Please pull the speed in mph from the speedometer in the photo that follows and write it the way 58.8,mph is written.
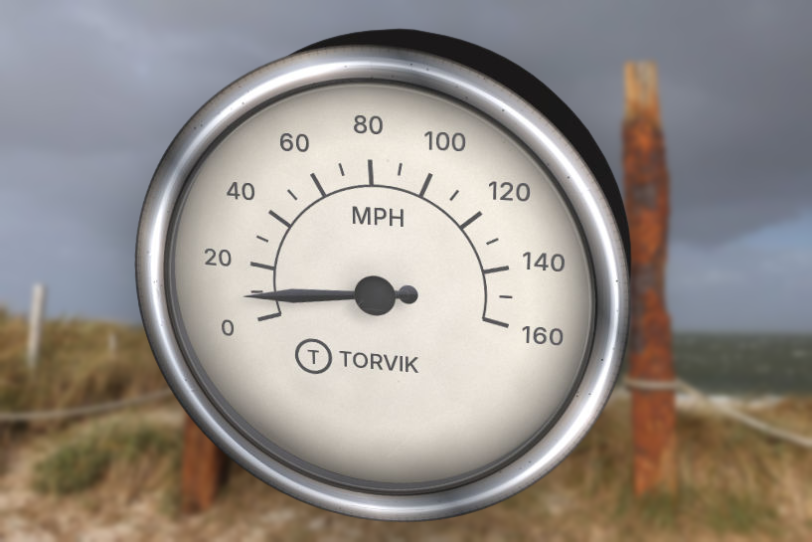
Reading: 10,mph
